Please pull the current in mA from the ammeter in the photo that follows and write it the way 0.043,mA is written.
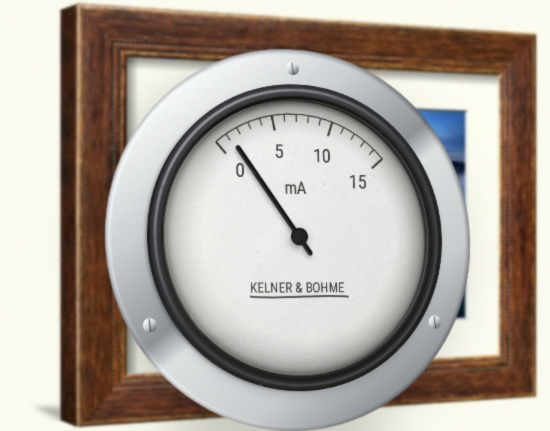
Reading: 1,mA
